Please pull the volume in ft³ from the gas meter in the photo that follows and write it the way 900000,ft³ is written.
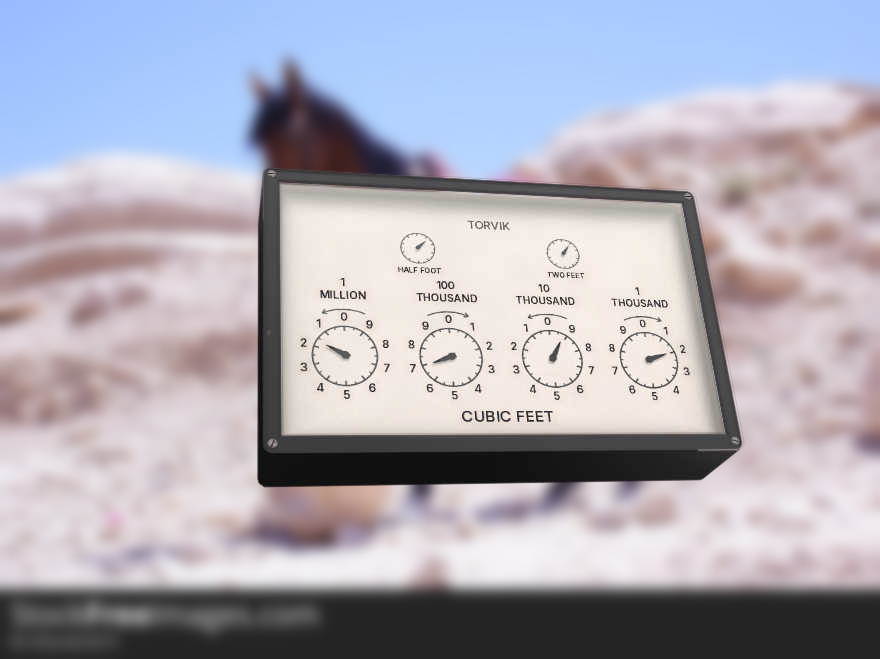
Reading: 169200,ft³
